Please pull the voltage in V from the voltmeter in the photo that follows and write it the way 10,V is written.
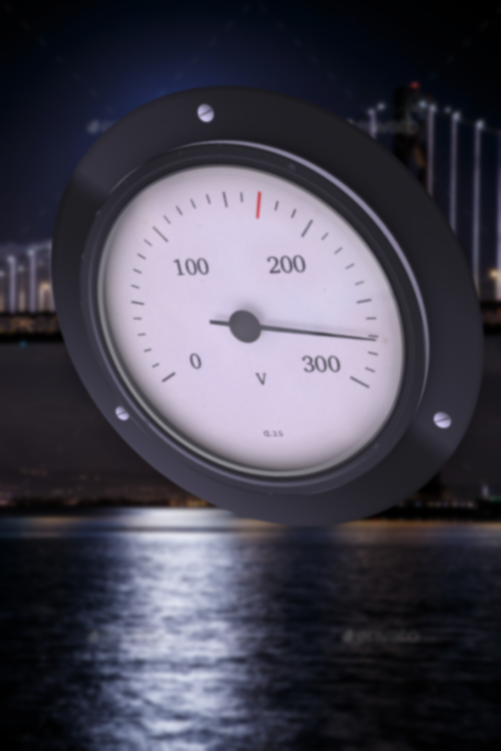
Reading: 270,V
